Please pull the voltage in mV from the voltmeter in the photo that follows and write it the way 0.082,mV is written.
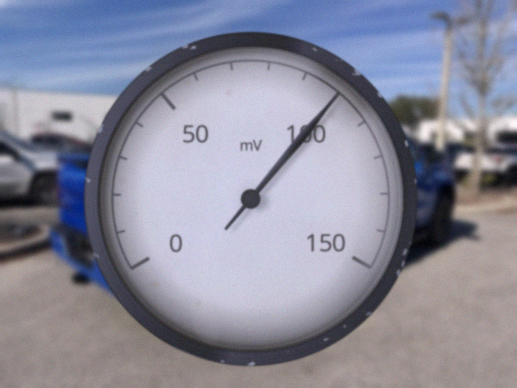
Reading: 100,mV
